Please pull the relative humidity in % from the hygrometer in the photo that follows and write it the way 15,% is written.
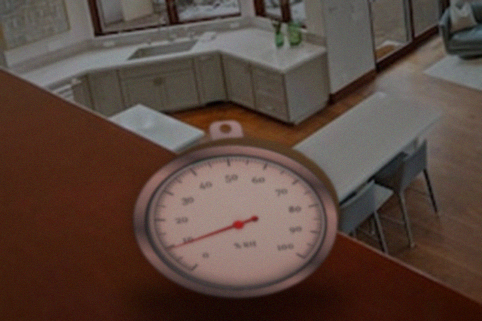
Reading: 10,%
